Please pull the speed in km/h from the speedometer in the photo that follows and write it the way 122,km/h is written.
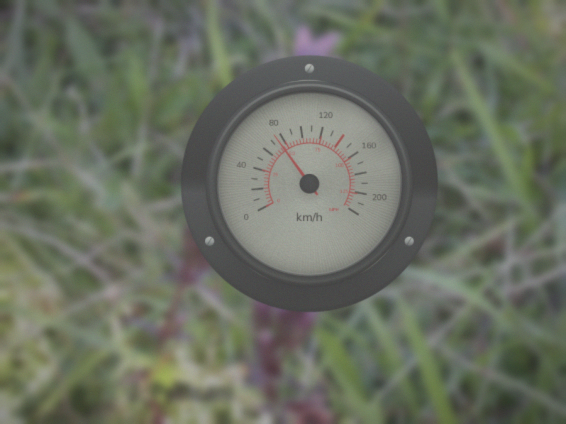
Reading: 75,km/h
